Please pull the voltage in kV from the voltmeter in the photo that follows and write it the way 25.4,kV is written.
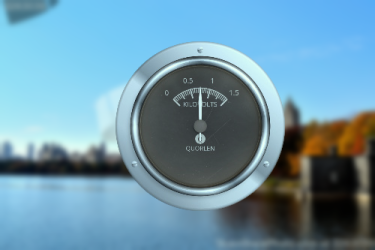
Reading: 0.75,kV
